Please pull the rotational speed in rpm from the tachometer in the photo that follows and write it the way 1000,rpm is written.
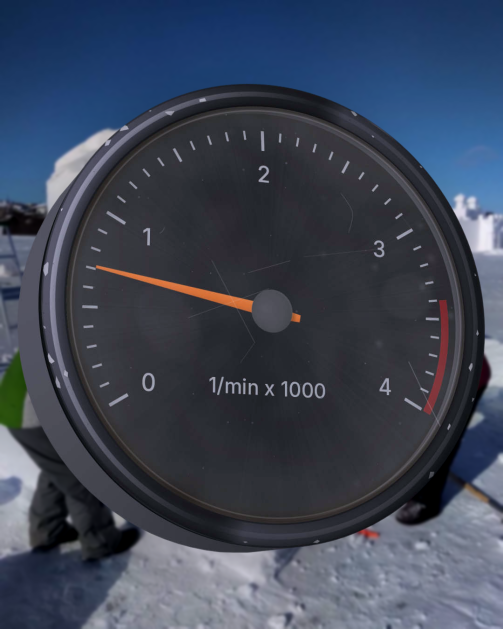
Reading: 700,rpm
